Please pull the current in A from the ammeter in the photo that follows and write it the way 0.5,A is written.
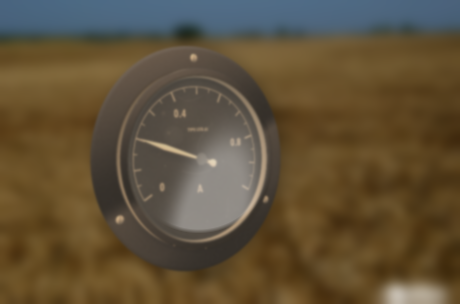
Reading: 0.2,A
